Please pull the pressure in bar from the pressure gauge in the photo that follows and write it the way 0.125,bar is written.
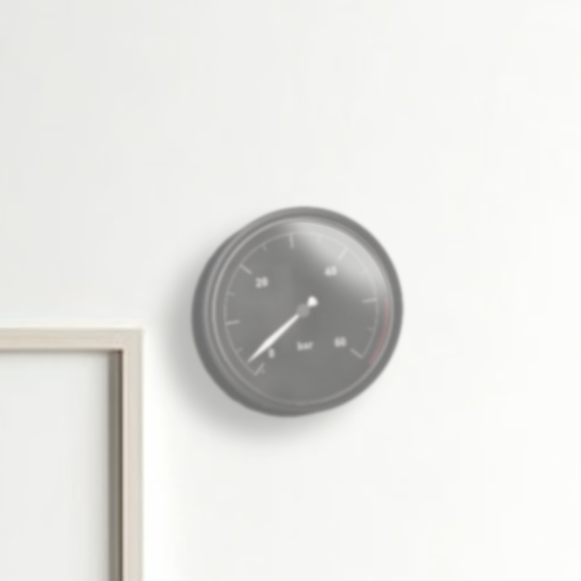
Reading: 2.5,bar
